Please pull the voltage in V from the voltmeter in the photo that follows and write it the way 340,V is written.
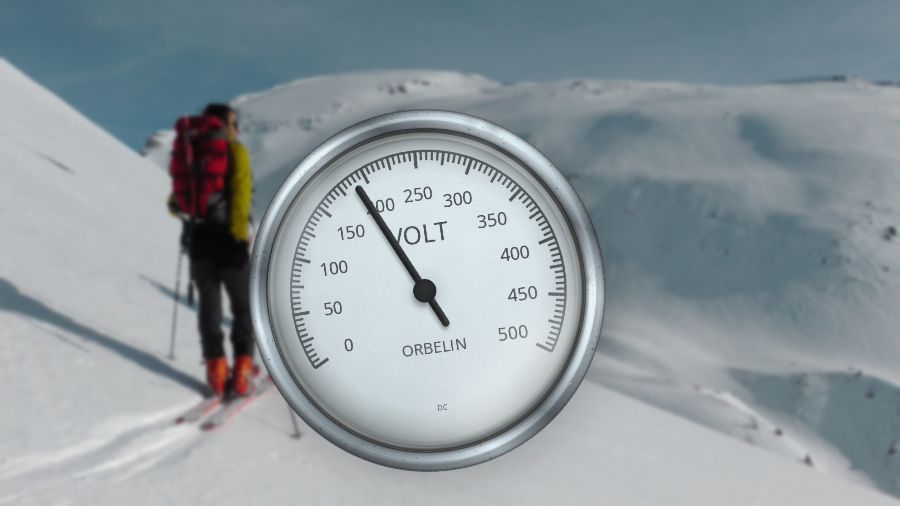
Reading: 190,V
